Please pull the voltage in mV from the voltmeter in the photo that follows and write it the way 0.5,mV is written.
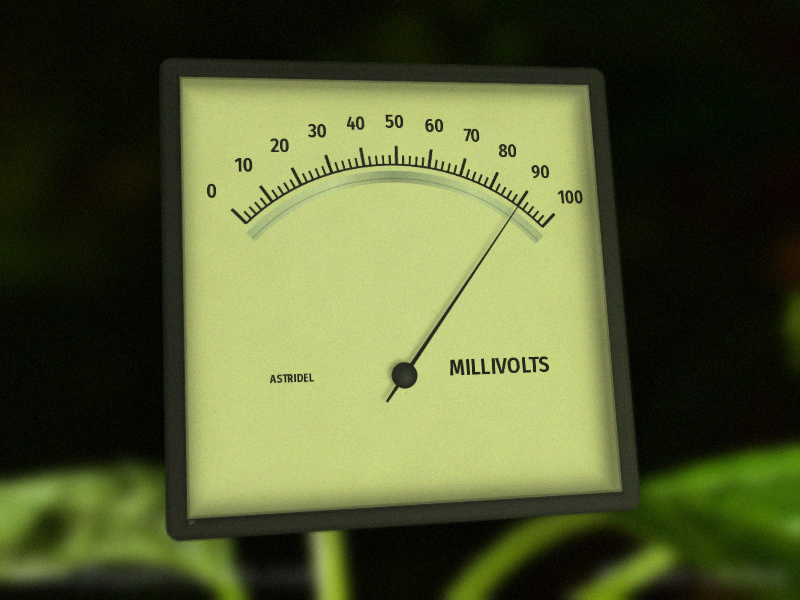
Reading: 90,mV
